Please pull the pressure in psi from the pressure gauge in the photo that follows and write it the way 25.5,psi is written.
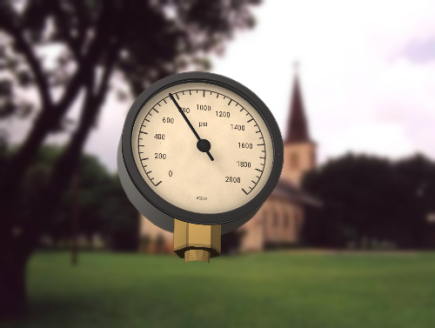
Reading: 750,psi
